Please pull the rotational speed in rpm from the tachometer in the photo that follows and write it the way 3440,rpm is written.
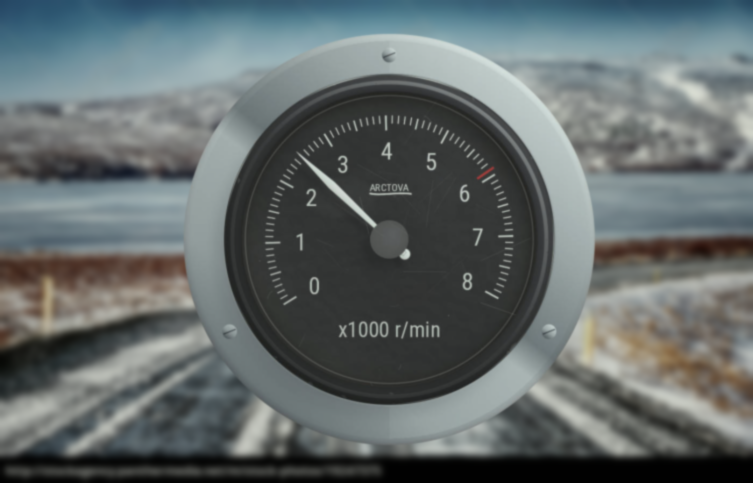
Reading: 2500,rpm
